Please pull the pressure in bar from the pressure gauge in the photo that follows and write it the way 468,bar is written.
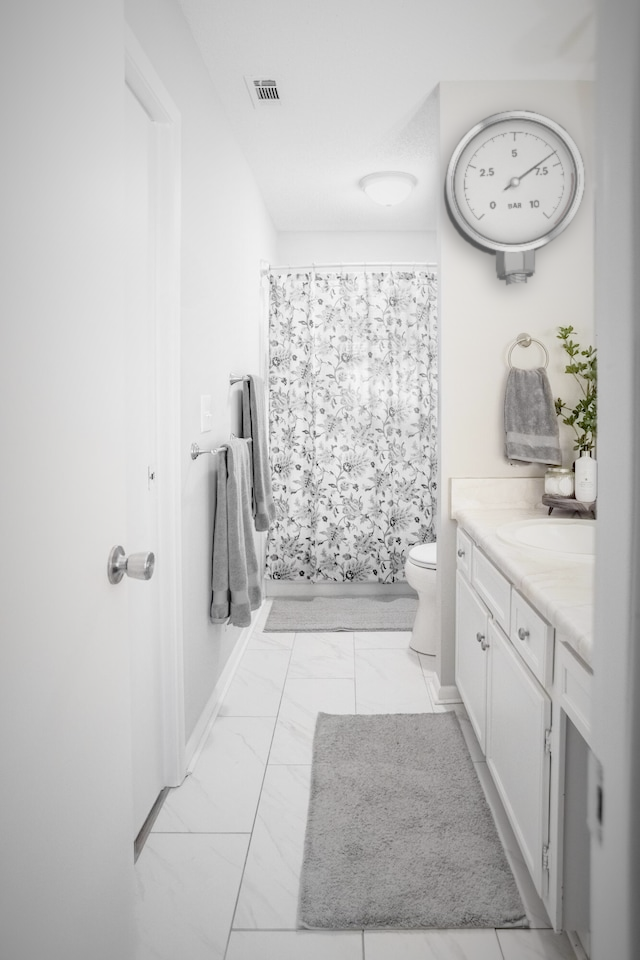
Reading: 7,bar
